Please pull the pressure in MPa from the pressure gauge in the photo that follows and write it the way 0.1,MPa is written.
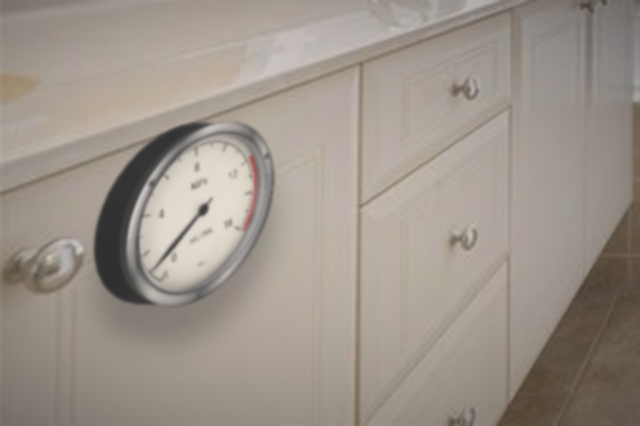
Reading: 1,MPa
